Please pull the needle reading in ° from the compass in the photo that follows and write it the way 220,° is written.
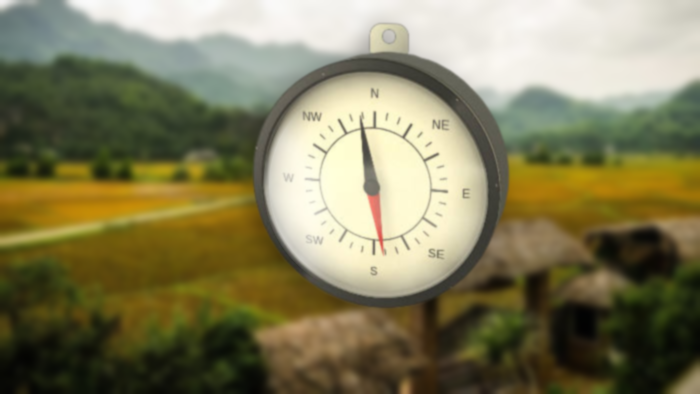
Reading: 170,°
